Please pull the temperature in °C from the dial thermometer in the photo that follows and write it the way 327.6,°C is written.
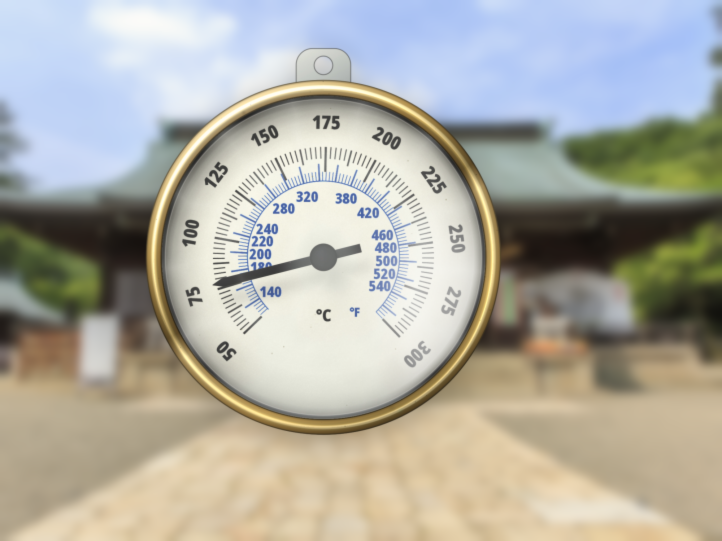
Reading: 77.5,°C
